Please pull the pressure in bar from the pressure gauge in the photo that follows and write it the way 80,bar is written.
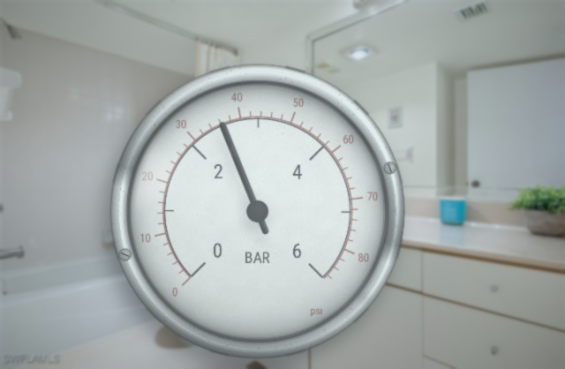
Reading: 2.5,bar
